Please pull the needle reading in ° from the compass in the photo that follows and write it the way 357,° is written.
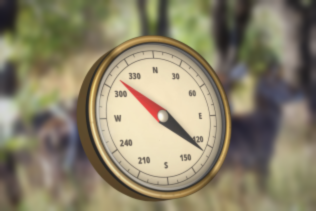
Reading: 310,°
